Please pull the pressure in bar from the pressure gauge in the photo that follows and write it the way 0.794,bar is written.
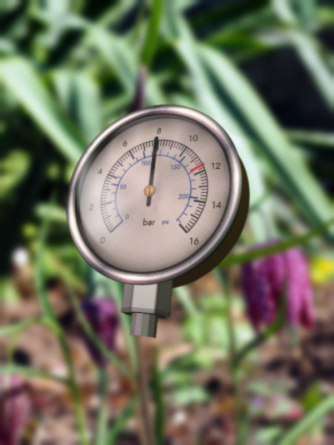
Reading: 8,bar
